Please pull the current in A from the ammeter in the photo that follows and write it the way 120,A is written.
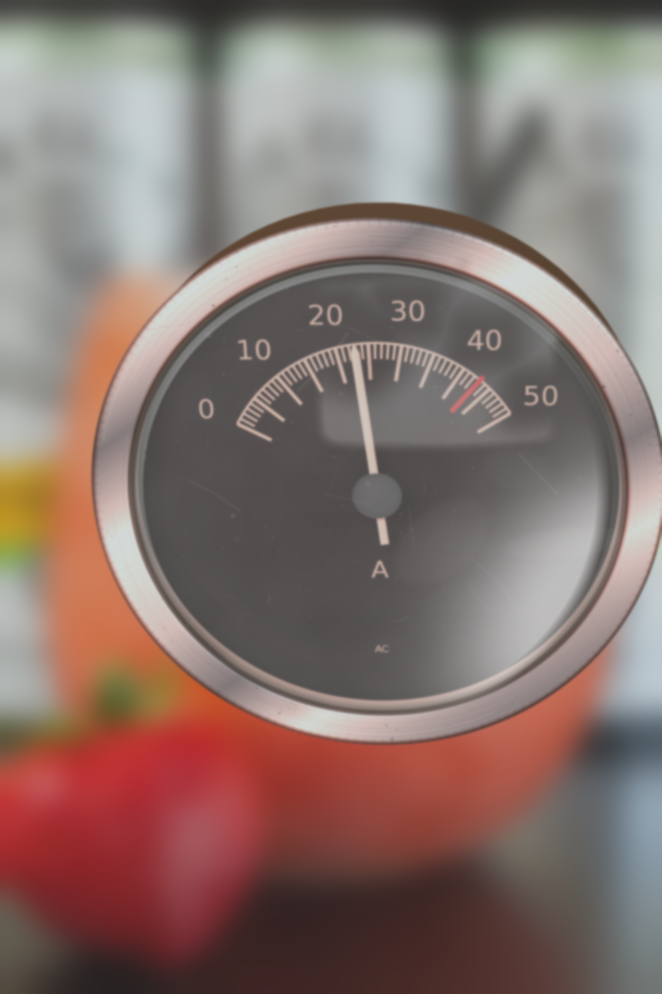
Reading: 23,A
